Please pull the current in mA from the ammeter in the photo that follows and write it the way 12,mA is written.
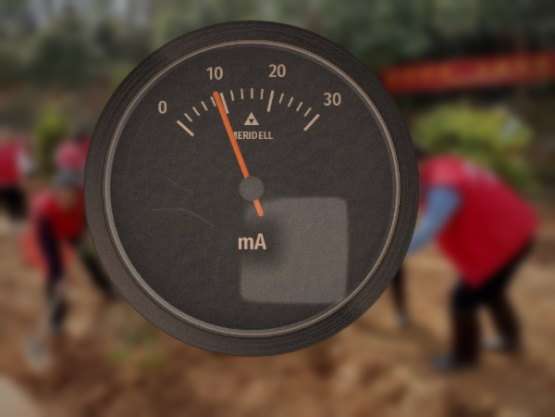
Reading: 9,mA
